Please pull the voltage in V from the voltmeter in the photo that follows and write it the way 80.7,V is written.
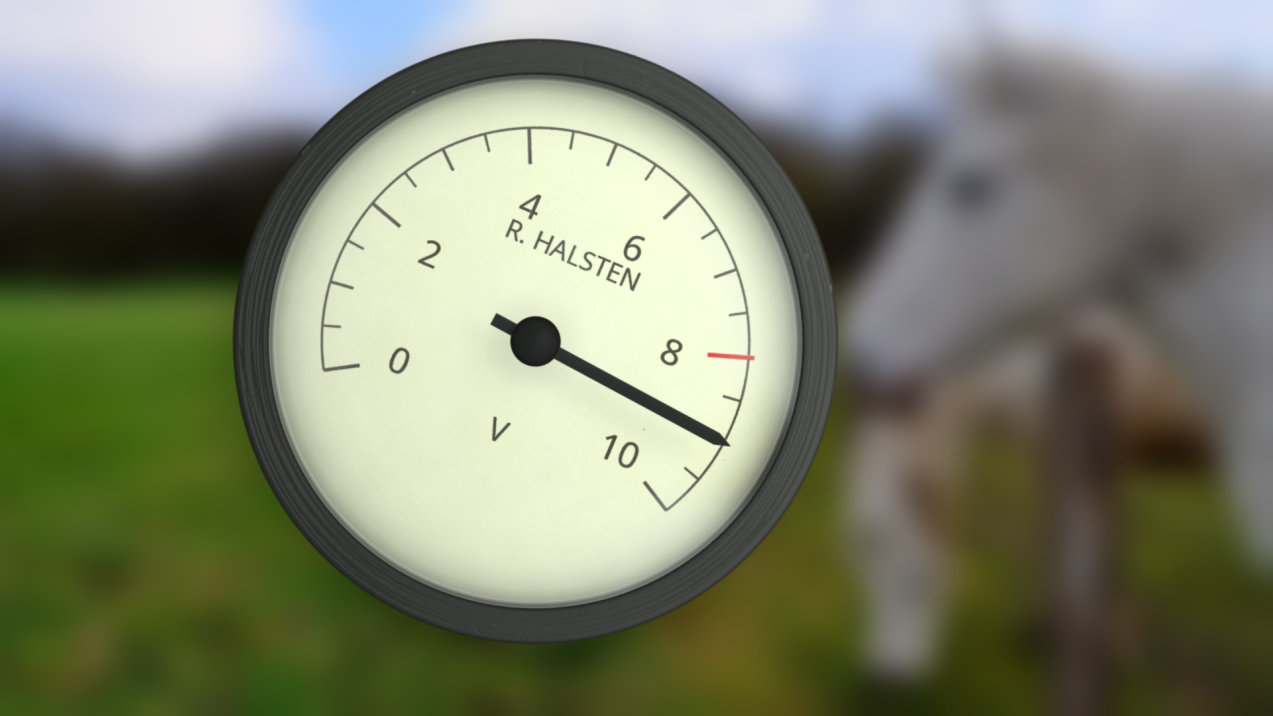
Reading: 9,V
